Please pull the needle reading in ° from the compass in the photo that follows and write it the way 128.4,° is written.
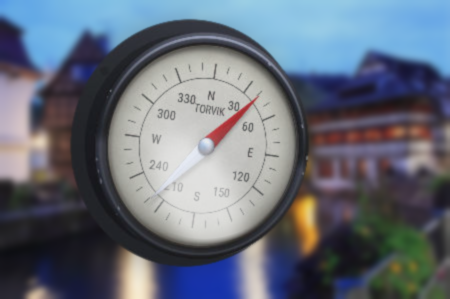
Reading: 40,°
